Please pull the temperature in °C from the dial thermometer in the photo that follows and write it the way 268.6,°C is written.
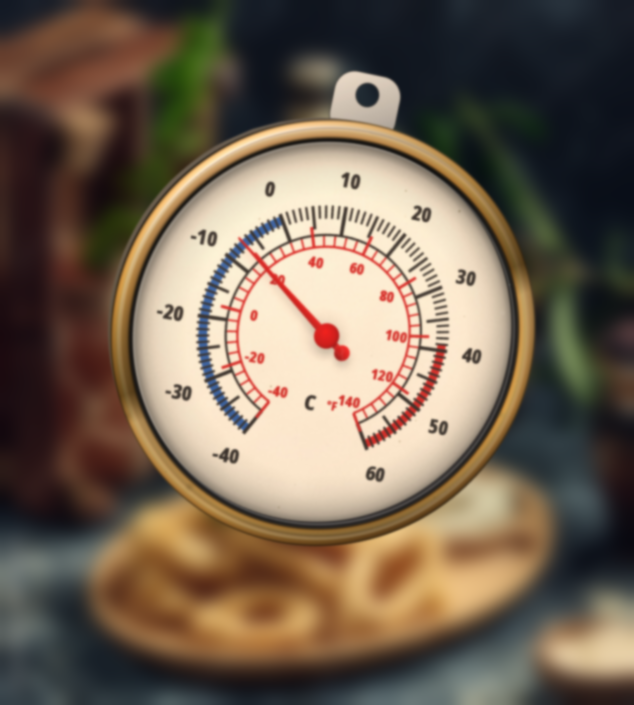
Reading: -7,°C
